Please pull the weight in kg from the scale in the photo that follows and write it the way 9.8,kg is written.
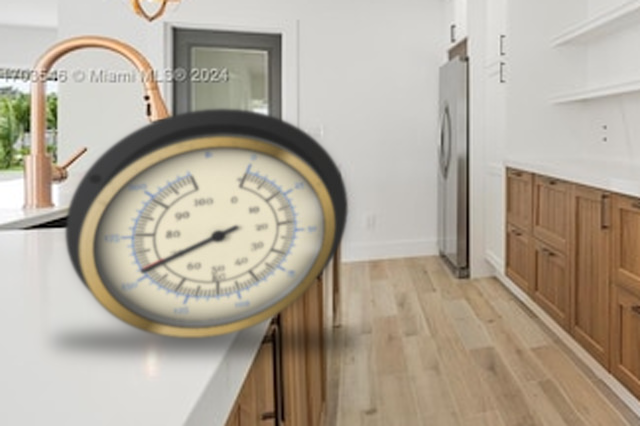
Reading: 70,kg
